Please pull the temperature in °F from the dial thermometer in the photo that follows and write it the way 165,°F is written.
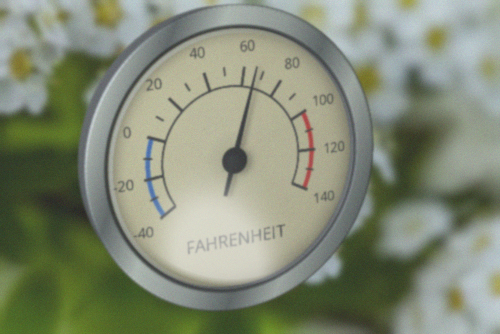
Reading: 65,°F
